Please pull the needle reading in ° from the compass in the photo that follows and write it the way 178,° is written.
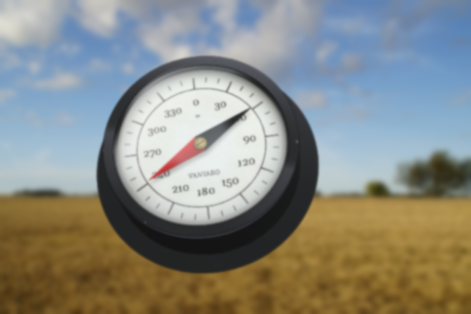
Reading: 240,°
